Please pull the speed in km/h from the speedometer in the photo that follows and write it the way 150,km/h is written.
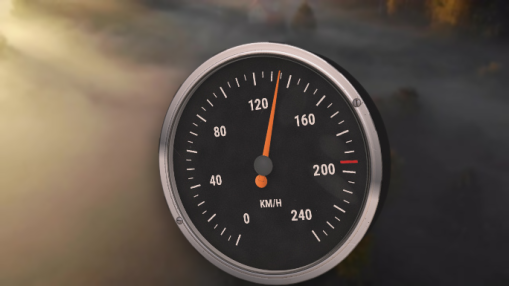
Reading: 135,km/h
